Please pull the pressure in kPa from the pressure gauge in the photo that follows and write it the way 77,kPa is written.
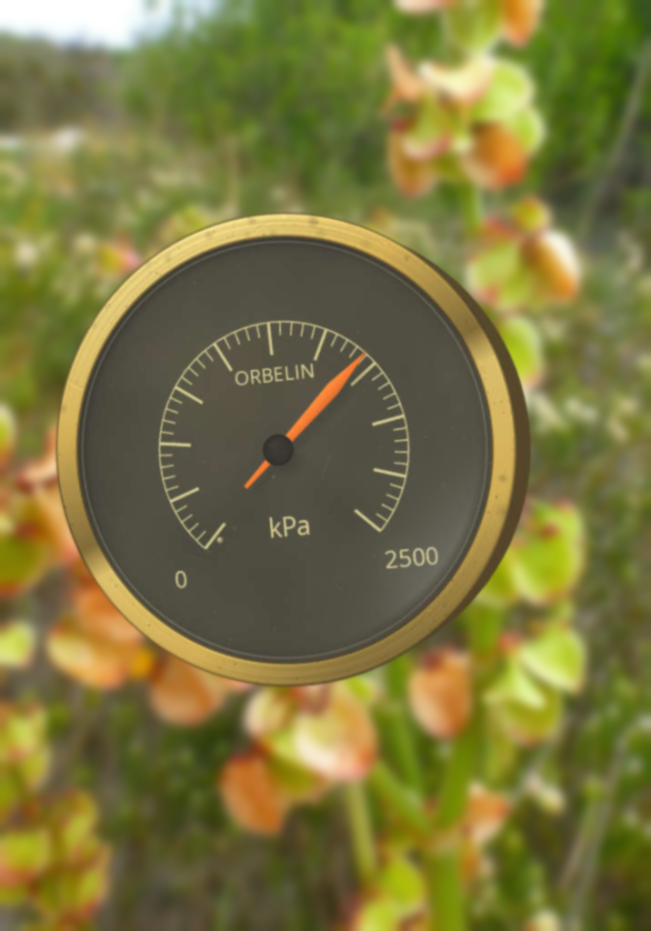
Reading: 1700,kPa
